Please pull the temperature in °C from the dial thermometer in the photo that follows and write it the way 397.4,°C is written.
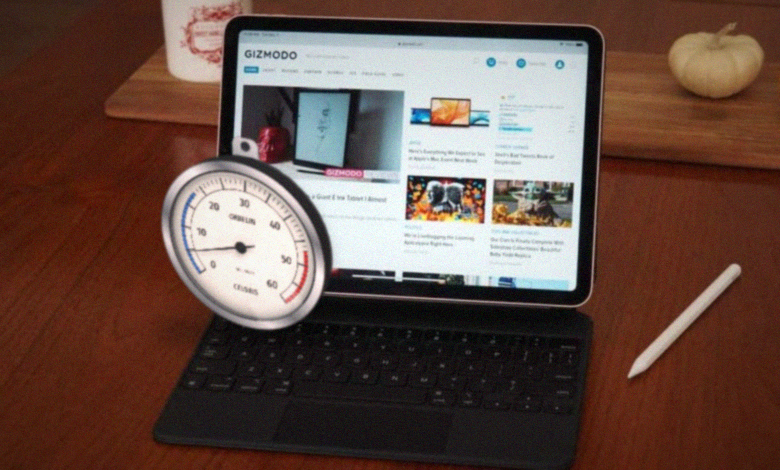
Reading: 5,°C
